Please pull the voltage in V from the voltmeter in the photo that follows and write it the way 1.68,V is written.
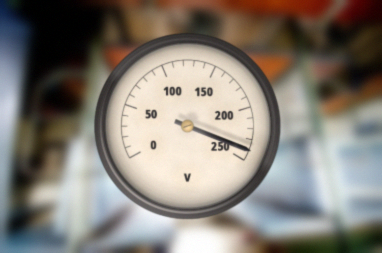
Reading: 240,V
